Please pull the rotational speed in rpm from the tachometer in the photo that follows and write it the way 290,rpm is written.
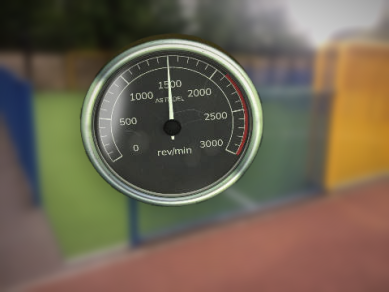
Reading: 1500,rpm
